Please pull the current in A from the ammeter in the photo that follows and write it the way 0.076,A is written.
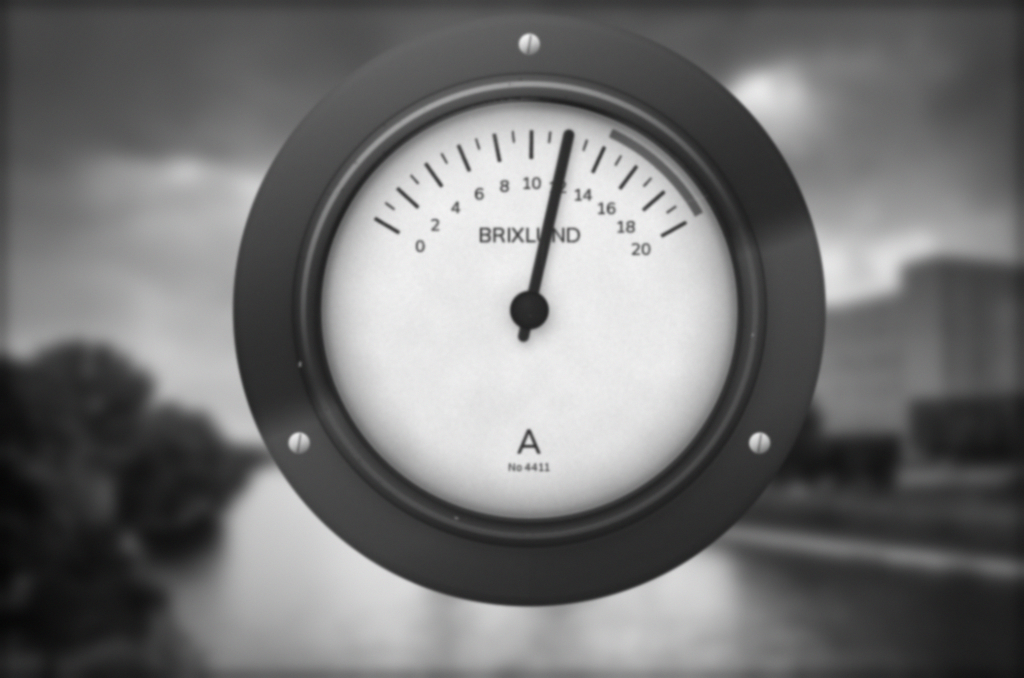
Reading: 12,A
